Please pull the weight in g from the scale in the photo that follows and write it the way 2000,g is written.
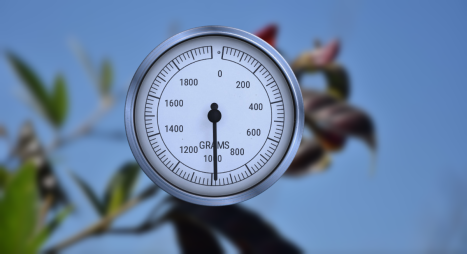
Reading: 980,g
